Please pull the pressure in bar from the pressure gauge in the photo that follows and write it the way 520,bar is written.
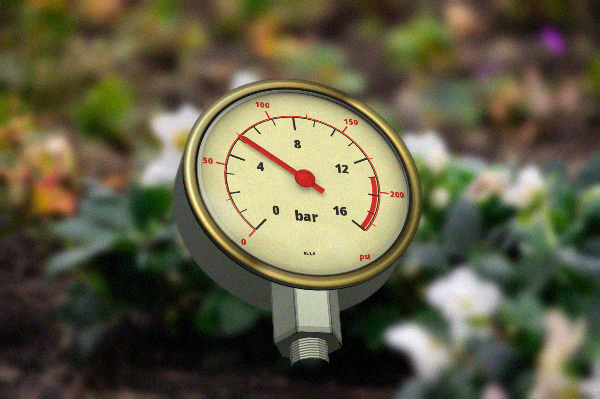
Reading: 5,bar
